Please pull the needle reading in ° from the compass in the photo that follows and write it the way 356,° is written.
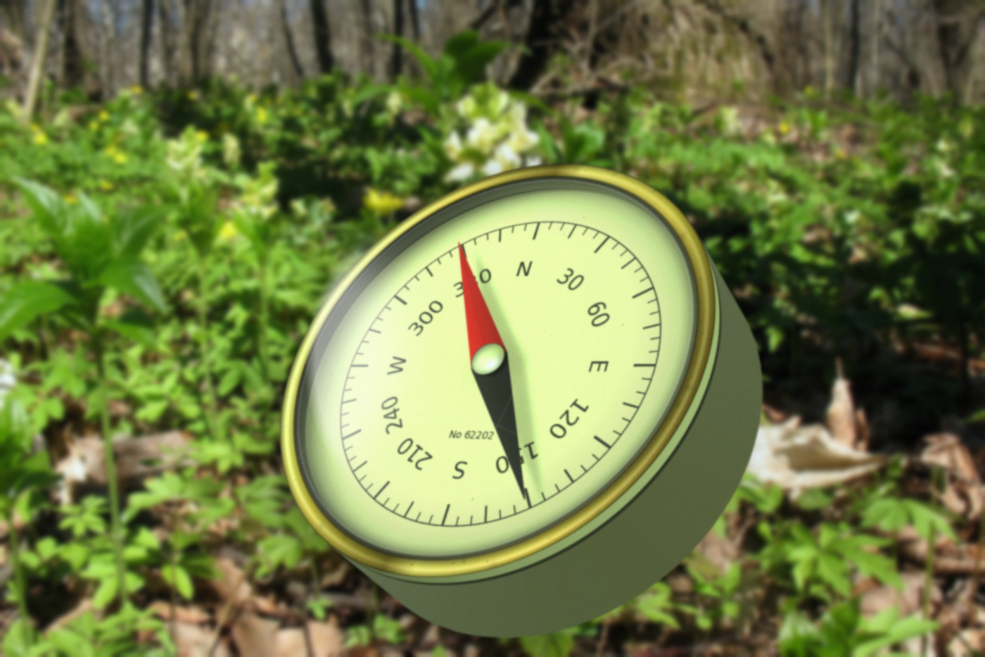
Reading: 330,°
